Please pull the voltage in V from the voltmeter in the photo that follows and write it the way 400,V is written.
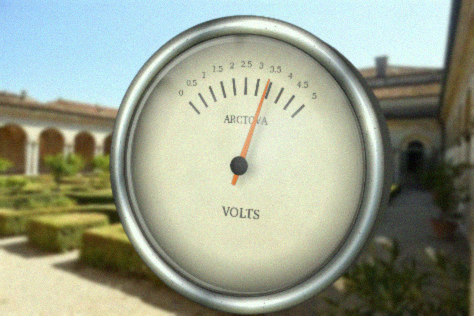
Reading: 3.5,V
